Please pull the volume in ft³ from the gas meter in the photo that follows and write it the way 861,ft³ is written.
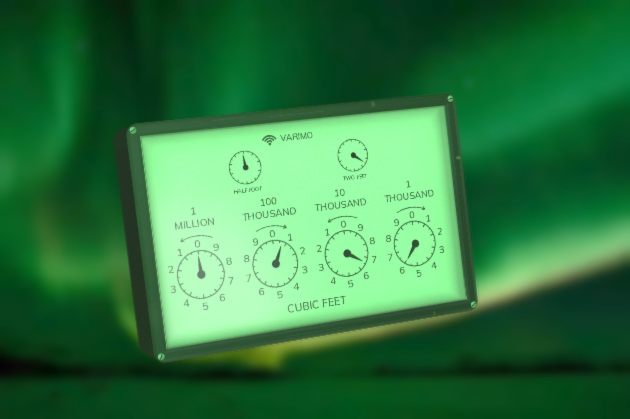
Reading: 6600,ft³
